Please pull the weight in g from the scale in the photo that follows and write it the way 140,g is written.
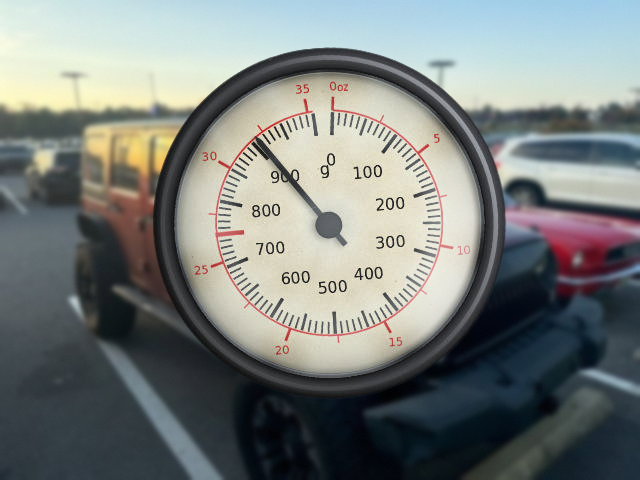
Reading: 910,g
